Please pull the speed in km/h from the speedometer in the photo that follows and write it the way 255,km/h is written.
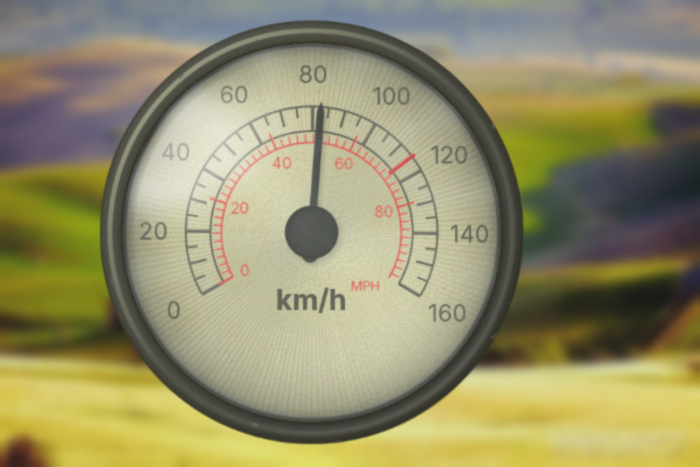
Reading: 82.5,km/h
